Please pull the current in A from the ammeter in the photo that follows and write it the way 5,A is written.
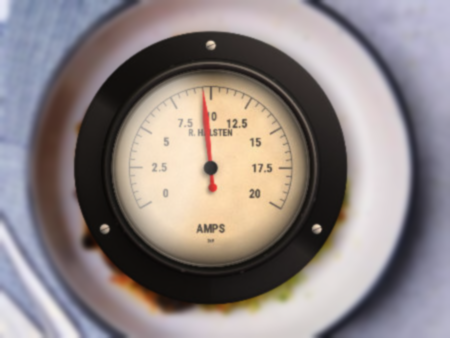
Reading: 9.5,A
